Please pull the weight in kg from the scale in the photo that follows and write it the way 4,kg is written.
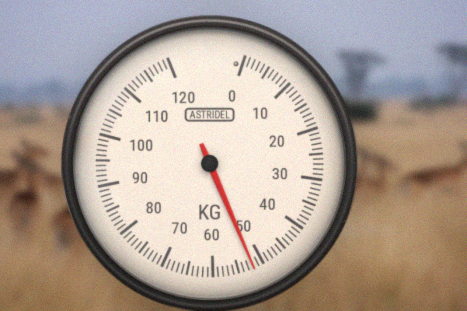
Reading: 52,kg
